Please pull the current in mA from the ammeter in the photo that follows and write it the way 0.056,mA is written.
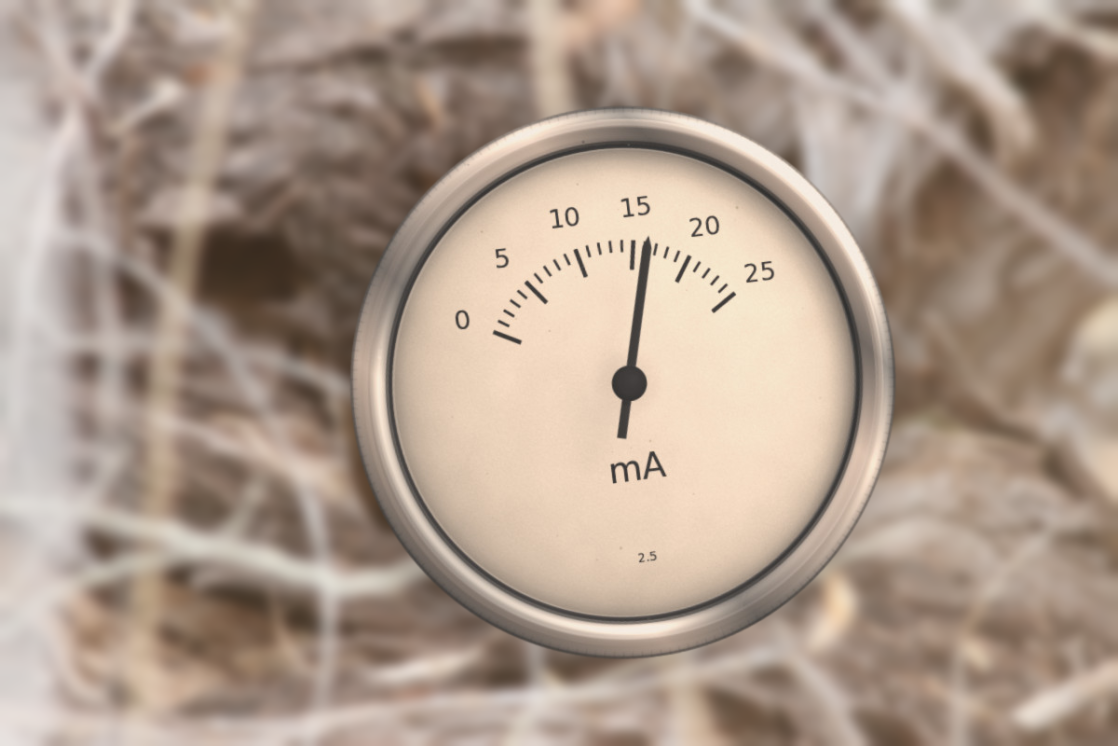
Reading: 16,mA
